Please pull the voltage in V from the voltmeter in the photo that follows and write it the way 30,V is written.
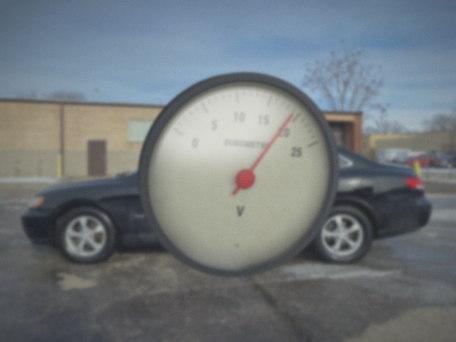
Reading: 19,V
